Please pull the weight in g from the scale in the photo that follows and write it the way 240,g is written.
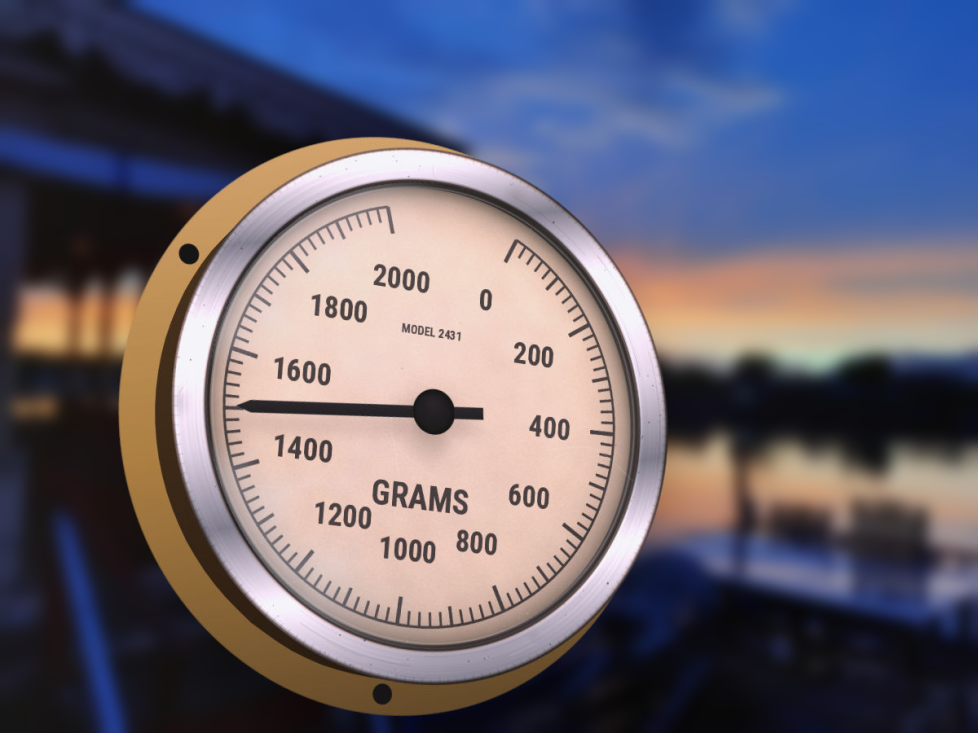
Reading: 1500,g
